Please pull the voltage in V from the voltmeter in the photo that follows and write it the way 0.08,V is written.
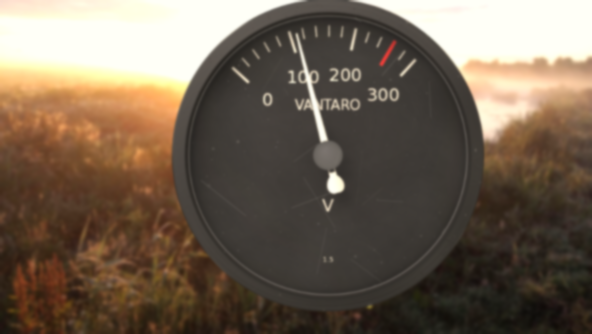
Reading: 110,V
